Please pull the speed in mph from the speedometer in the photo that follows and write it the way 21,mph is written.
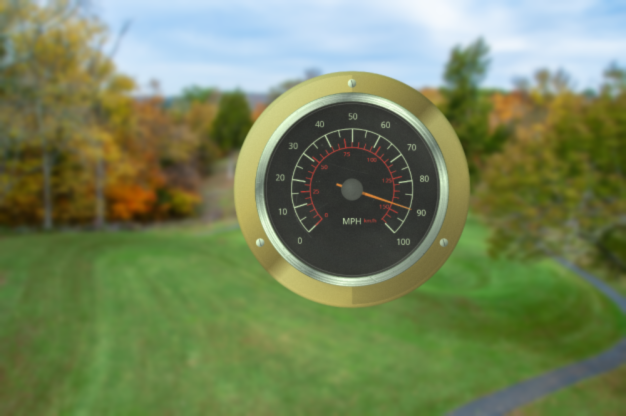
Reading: 90,mph
